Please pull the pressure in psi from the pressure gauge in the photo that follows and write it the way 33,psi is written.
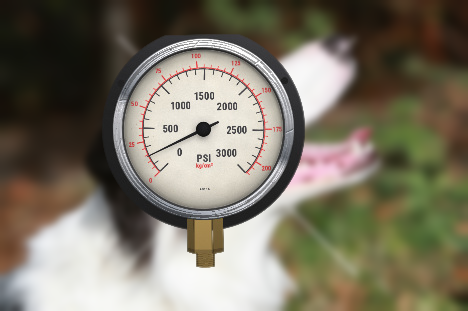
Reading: 200,psi
